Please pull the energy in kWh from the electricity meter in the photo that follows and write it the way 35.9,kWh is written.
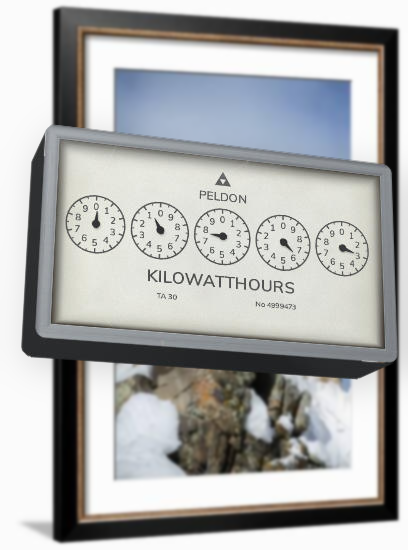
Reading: 763,kWh
